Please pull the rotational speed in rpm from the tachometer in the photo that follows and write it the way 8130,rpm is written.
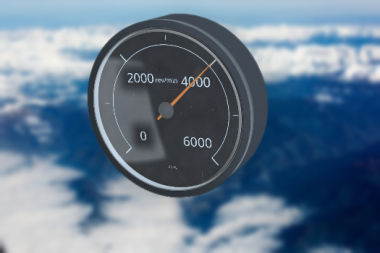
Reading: 4000,rpm
